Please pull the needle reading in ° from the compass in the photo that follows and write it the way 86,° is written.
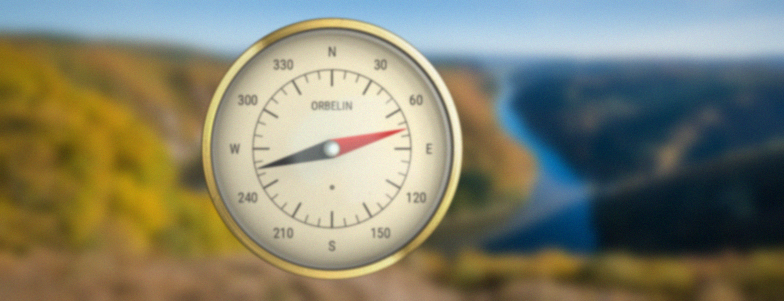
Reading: 75,°
